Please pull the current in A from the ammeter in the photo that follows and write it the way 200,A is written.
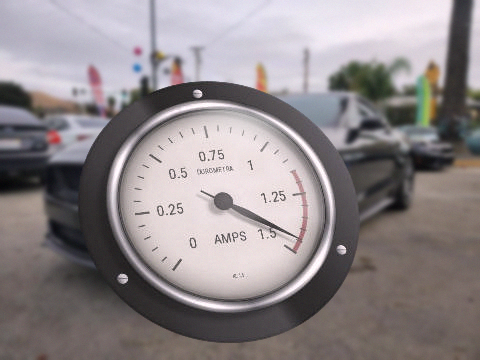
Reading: 1.45,A
